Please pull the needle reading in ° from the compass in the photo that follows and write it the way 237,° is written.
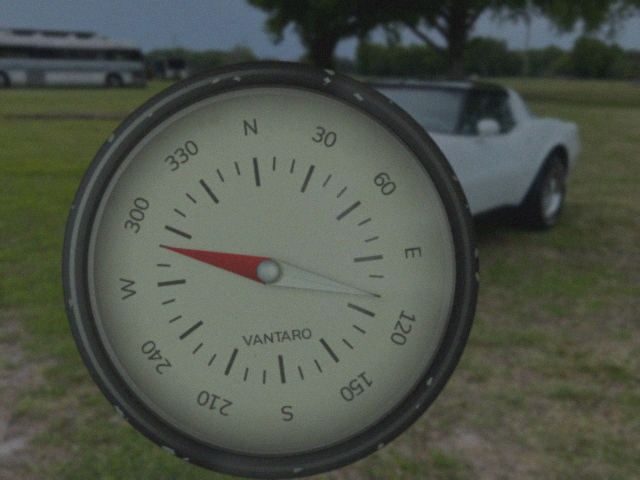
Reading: 290,°
